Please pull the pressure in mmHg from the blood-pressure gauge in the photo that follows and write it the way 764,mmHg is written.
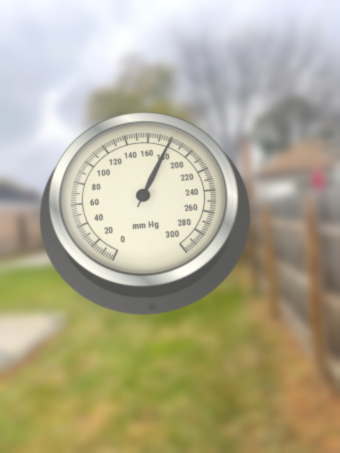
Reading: 180,mmHg
